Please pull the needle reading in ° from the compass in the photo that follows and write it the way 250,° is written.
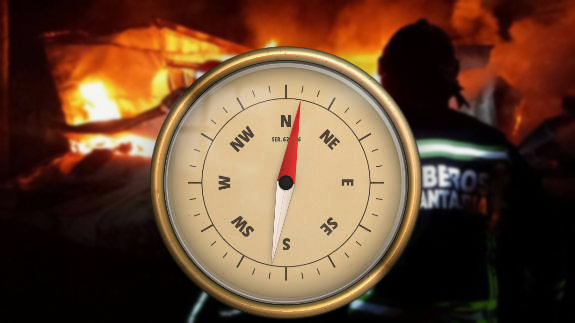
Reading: 10,°
